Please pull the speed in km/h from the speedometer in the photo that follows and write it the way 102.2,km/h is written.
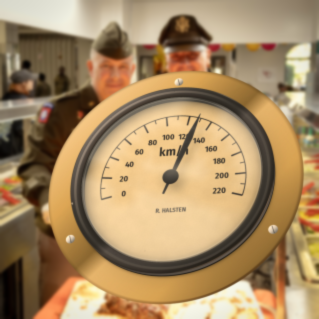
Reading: 130,km/h
